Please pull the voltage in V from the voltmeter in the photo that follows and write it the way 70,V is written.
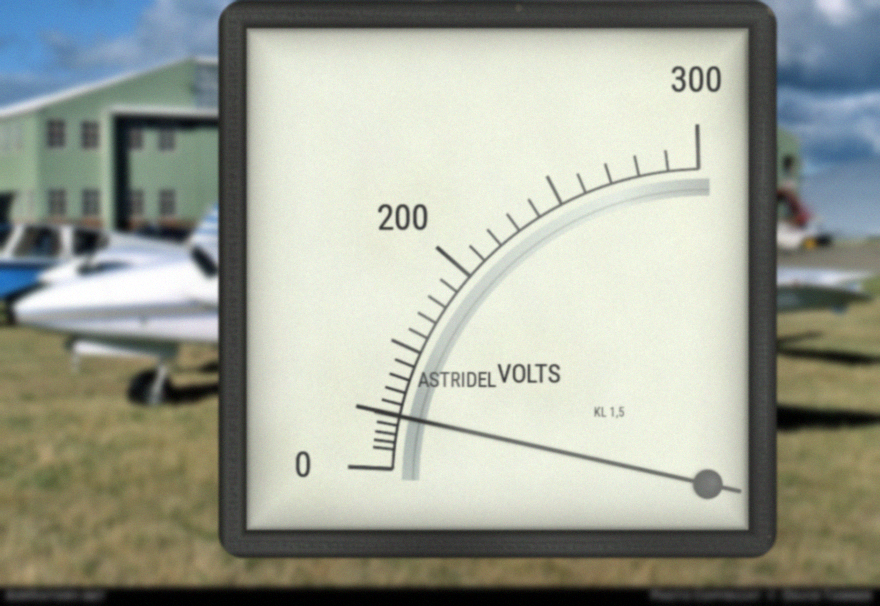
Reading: 100,V
